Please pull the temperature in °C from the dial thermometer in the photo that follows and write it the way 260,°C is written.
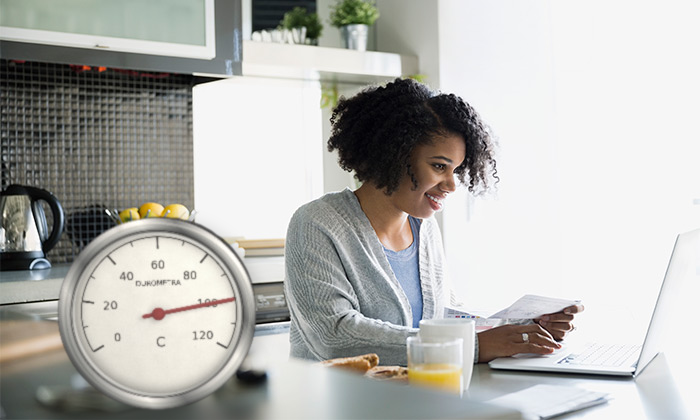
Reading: 100,°C
